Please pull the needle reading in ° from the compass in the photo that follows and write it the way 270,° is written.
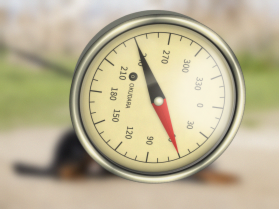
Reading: 60,°
